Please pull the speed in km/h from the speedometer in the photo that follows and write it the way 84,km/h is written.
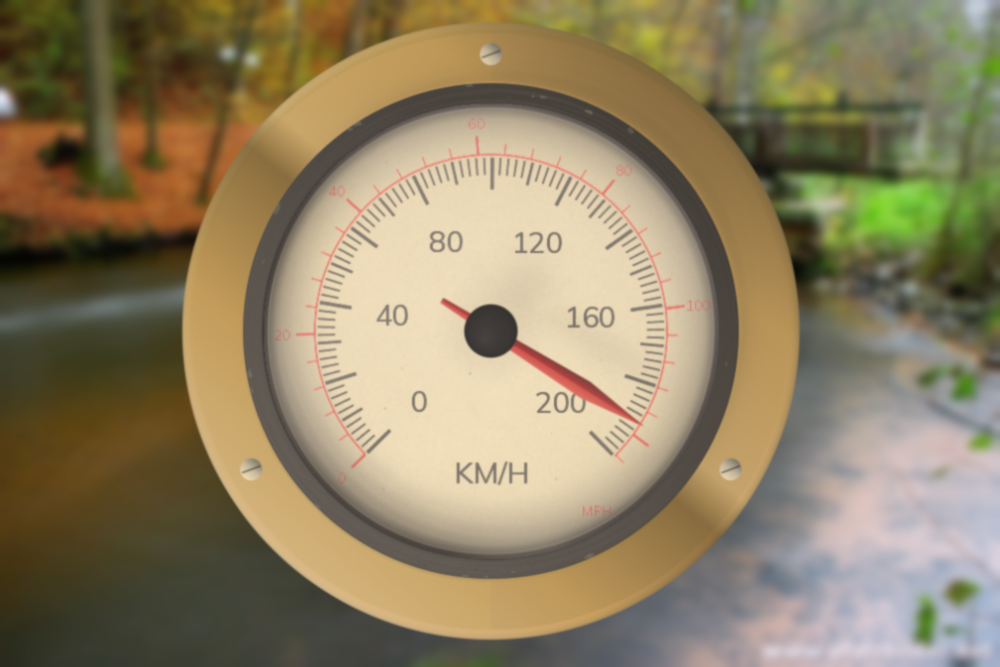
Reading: 190,km/h
